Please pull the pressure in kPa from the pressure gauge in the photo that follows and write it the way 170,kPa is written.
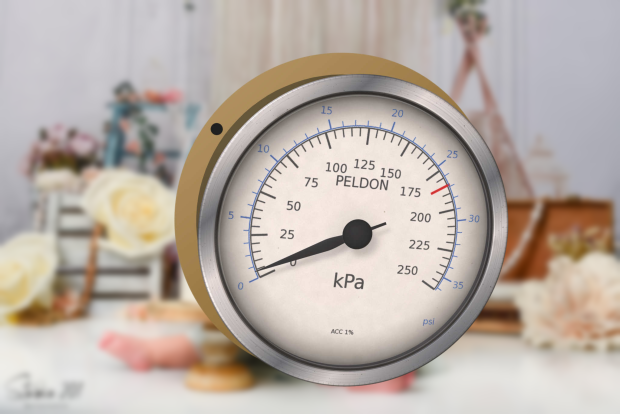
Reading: 5,kPa
